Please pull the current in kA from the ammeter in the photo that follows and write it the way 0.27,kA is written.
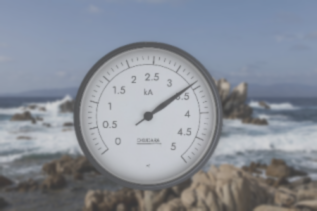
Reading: 3.4,kA
